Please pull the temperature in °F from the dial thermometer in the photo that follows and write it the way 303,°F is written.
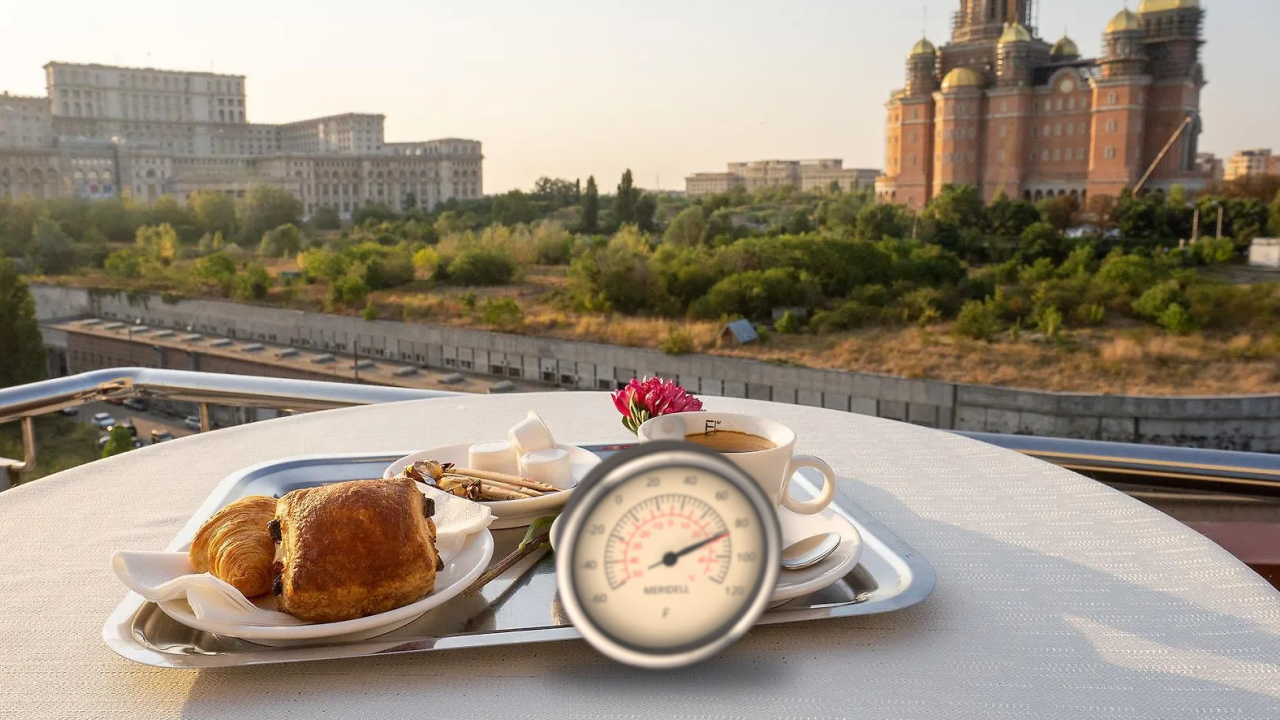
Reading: 80,°F
